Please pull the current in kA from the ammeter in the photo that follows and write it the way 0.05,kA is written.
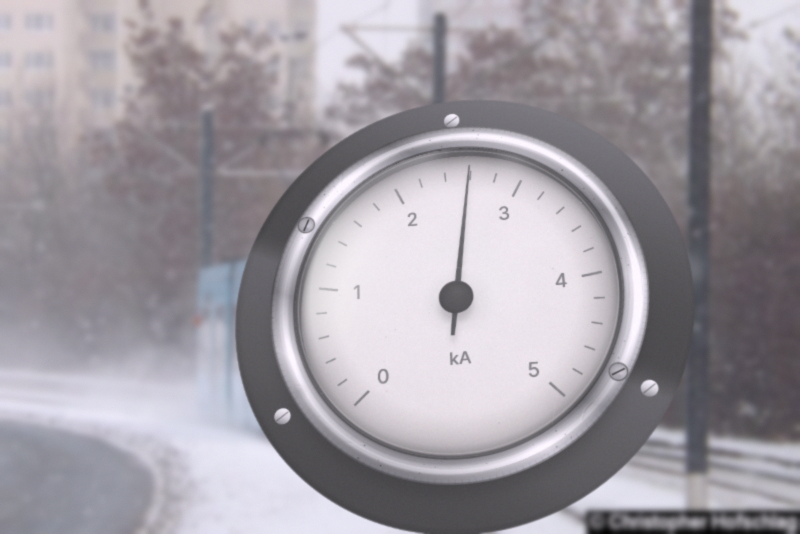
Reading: 2.6,kA
